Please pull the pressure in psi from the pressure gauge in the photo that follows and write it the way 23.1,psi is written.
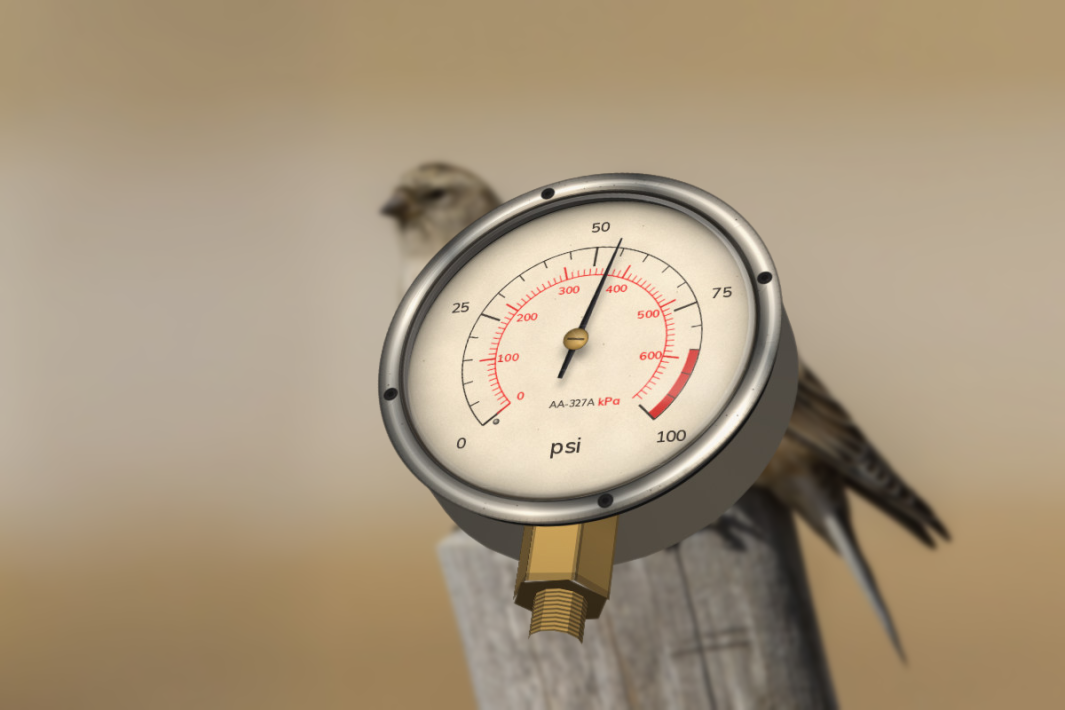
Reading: 55,psi
